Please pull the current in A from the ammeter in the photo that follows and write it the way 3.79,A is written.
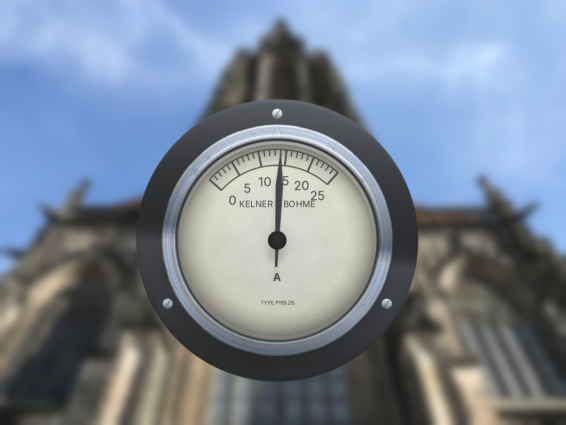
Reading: 14,A
